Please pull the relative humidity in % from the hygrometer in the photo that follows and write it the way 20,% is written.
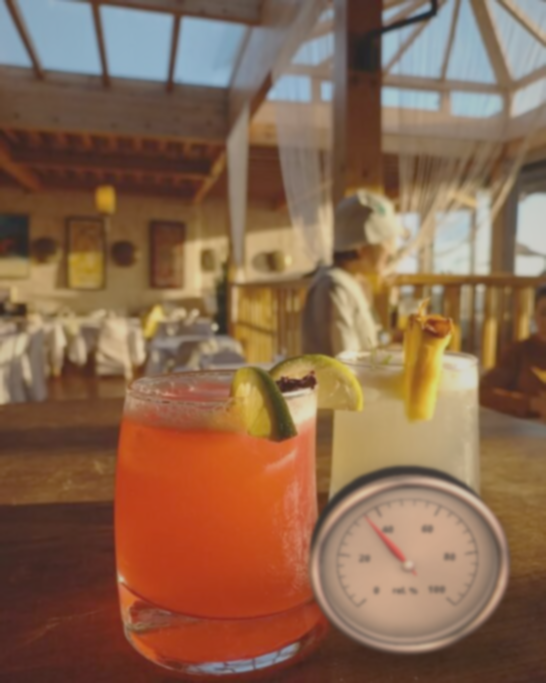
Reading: 36,%
